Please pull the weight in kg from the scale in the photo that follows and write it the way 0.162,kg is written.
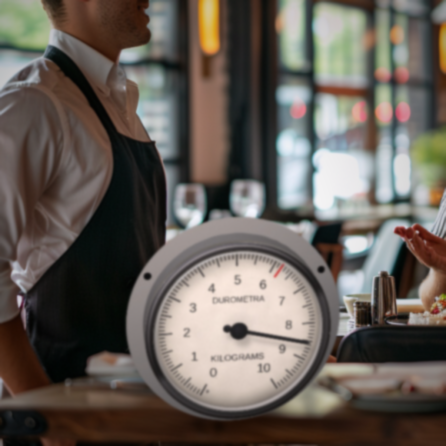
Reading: 8.5,kg
